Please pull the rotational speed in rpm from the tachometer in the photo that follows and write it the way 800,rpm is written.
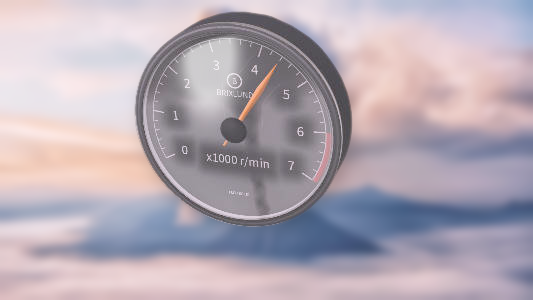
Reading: 4400,rpm
